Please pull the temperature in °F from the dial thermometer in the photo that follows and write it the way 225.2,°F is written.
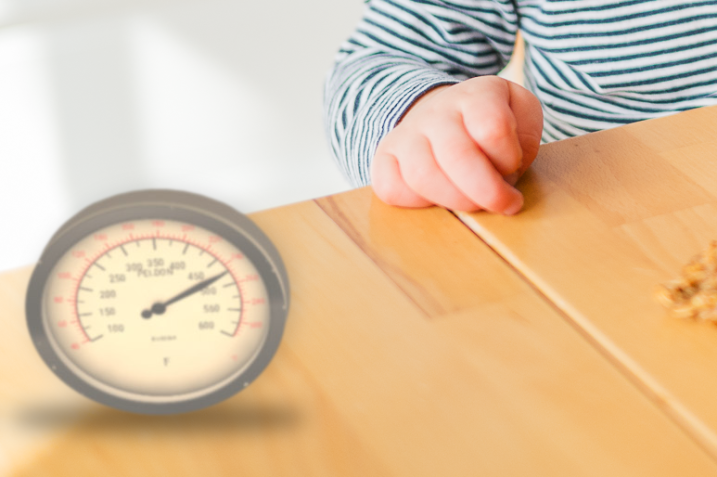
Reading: 475,°F
